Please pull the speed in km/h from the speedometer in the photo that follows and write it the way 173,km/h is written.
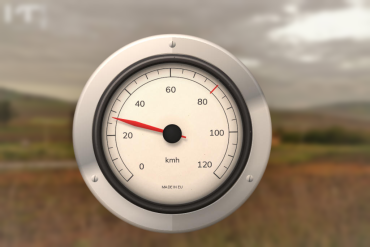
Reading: 27.5,km/h
